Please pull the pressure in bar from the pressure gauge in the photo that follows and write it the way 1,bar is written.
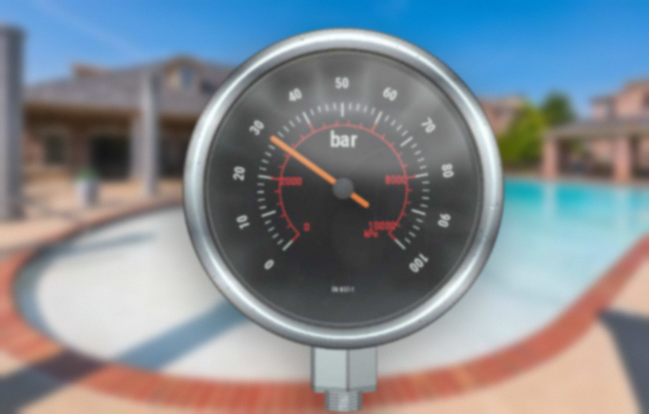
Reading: 30,bar
